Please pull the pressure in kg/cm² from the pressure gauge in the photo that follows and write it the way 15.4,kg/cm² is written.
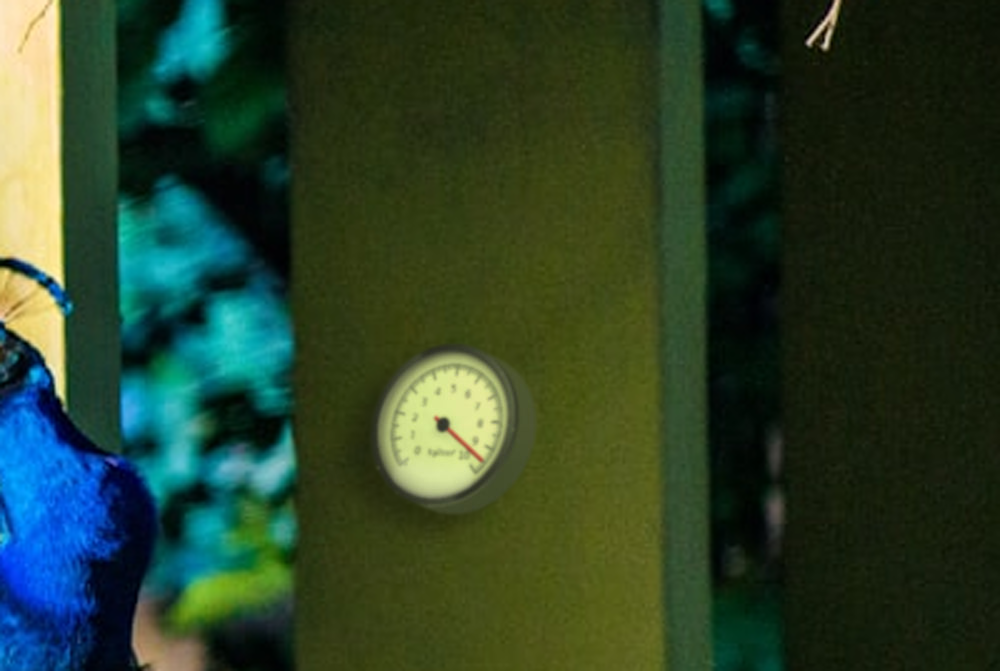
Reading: 9.5,kg/cm²
